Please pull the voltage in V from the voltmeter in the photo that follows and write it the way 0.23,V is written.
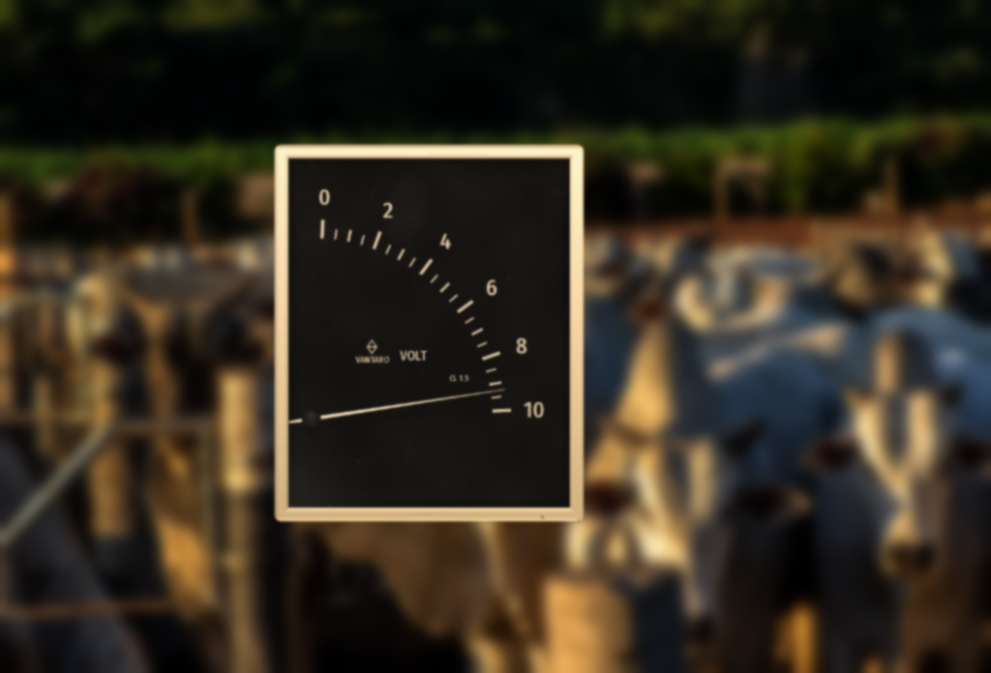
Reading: 9.25,V
